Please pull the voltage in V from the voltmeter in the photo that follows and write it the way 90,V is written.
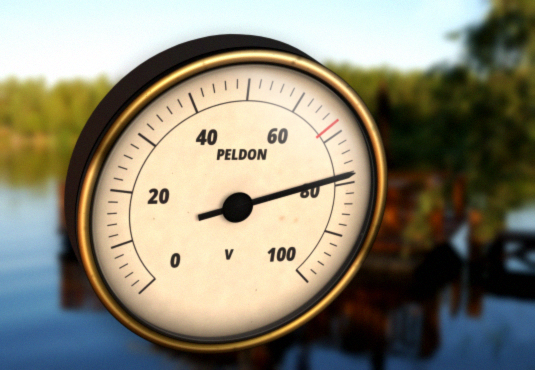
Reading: 78,V
